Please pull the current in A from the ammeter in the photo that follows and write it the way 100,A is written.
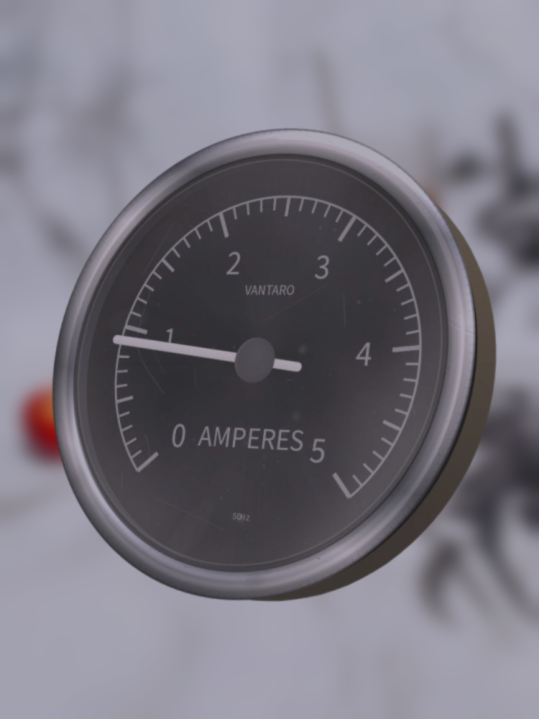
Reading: 0.9,A
